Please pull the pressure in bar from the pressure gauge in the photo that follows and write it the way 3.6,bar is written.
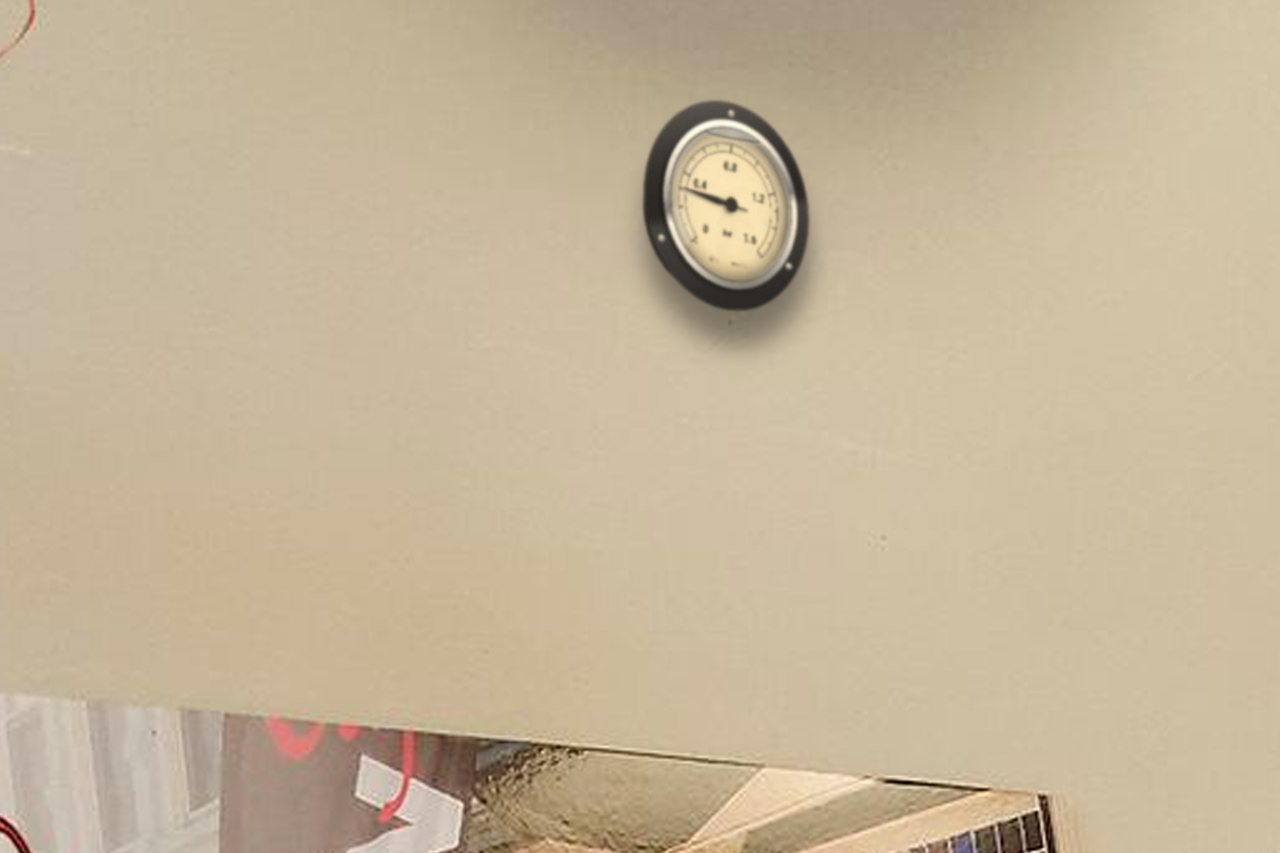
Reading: 0.3,bar
